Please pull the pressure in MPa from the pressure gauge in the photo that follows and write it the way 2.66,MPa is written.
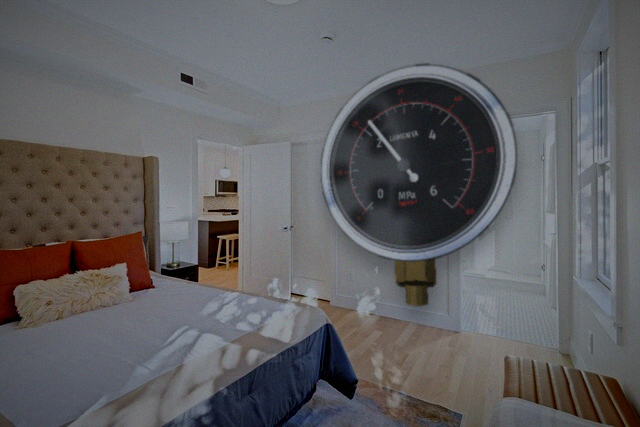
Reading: 2.2,MPa
